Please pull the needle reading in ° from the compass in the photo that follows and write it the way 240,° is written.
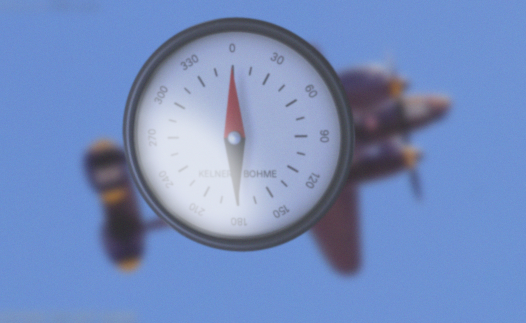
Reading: 0,°
